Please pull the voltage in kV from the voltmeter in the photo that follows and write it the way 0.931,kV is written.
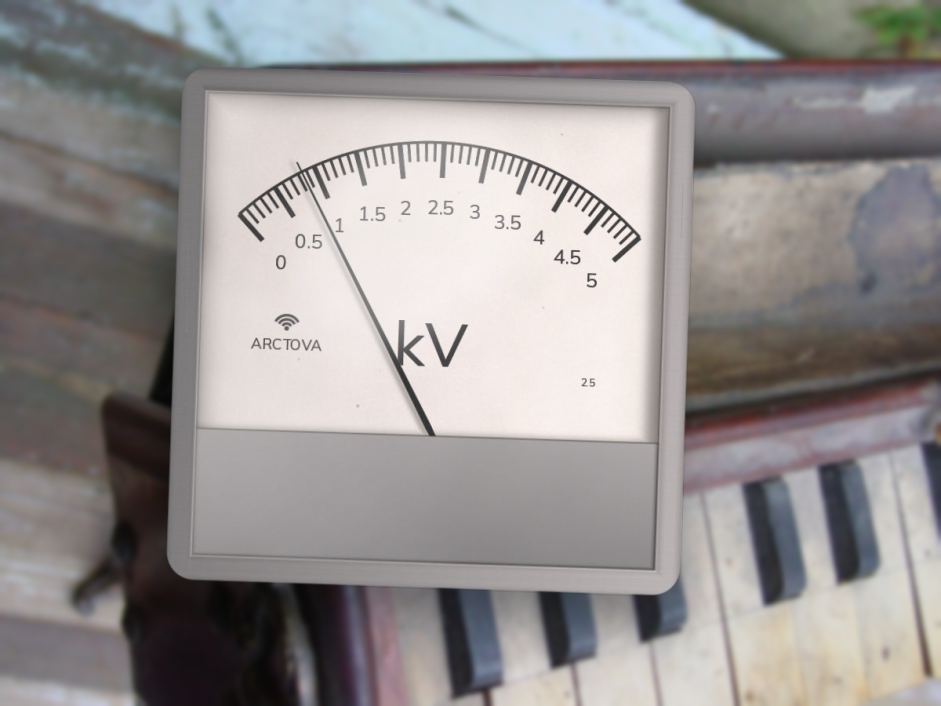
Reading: 0.85,kV
